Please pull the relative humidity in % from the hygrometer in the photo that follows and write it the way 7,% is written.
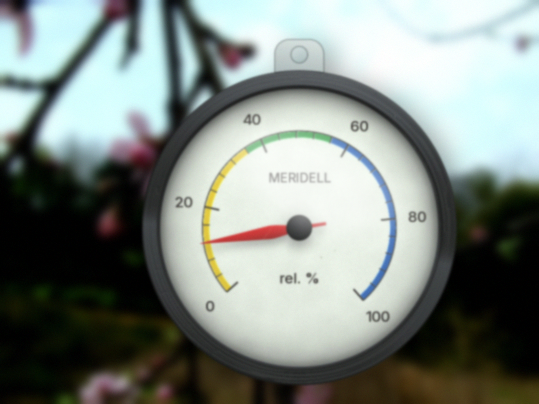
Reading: 12,%
